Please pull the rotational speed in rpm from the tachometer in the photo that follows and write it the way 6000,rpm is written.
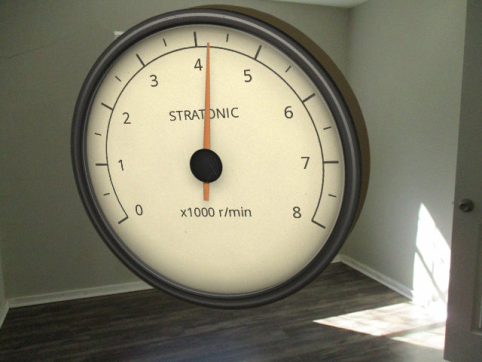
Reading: 4250,rpm
